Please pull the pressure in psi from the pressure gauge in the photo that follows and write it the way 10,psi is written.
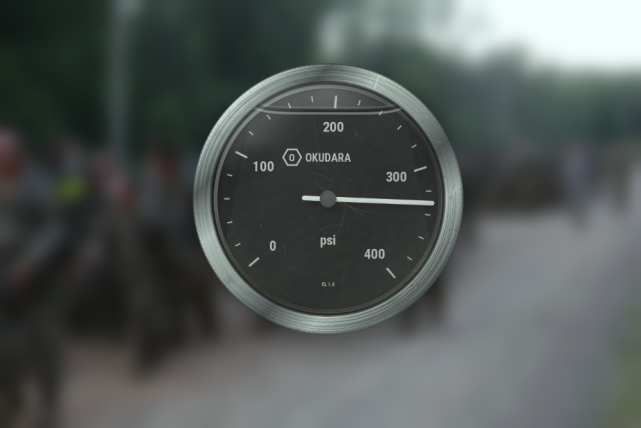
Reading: 330,psi
